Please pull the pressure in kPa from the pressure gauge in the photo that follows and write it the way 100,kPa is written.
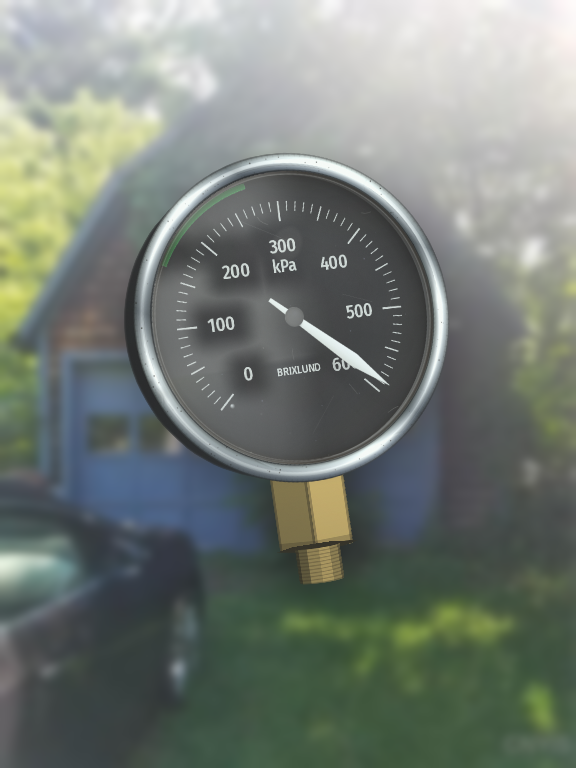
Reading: 590,kPa
